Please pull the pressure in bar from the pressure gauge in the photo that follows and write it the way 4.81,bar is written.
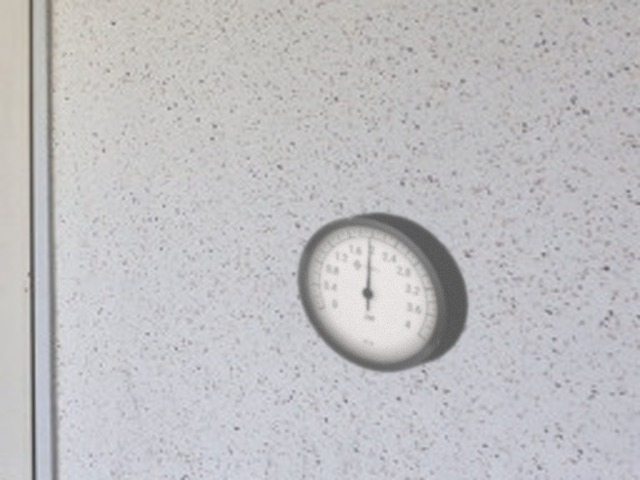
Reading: 2,bar
